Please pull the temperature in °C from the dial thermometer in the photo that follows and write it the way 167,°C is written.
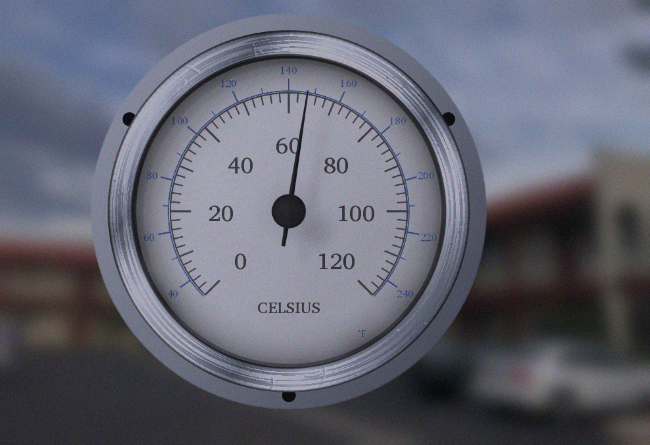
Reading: 64,°C
